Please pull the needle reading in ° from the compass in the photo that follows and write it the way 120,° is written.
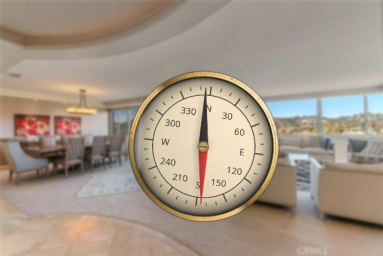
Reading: 175,°
